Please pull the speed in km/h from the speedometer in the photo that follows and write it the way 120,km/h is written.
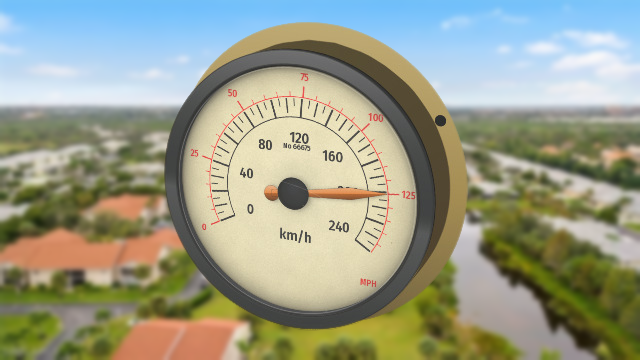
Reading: 200,km/h
